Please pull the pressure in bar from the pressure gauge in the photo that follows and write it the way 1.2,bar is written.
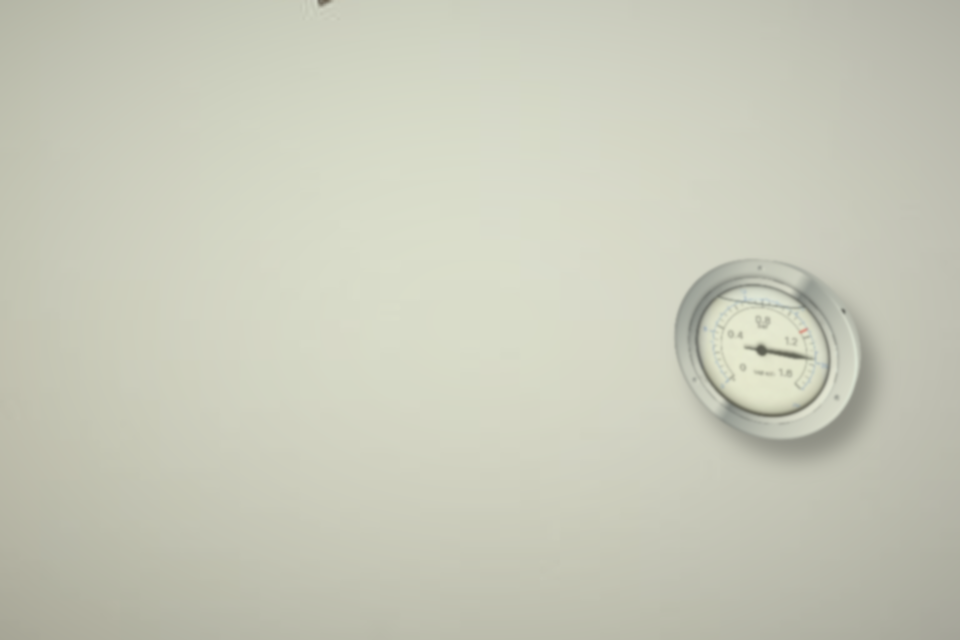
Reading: 1.35,bar
